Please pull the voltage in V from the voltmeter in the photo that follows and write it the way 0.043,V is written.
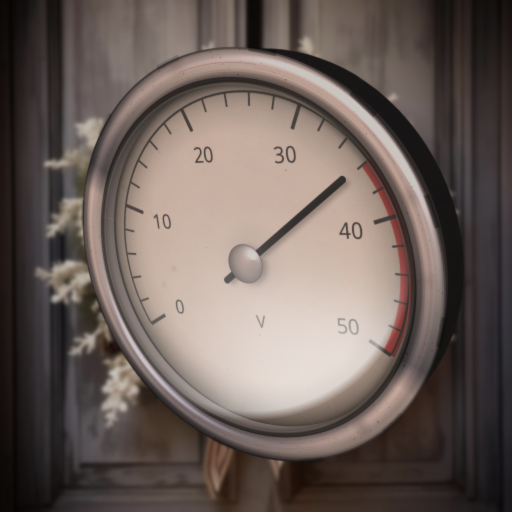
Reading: 36,V
